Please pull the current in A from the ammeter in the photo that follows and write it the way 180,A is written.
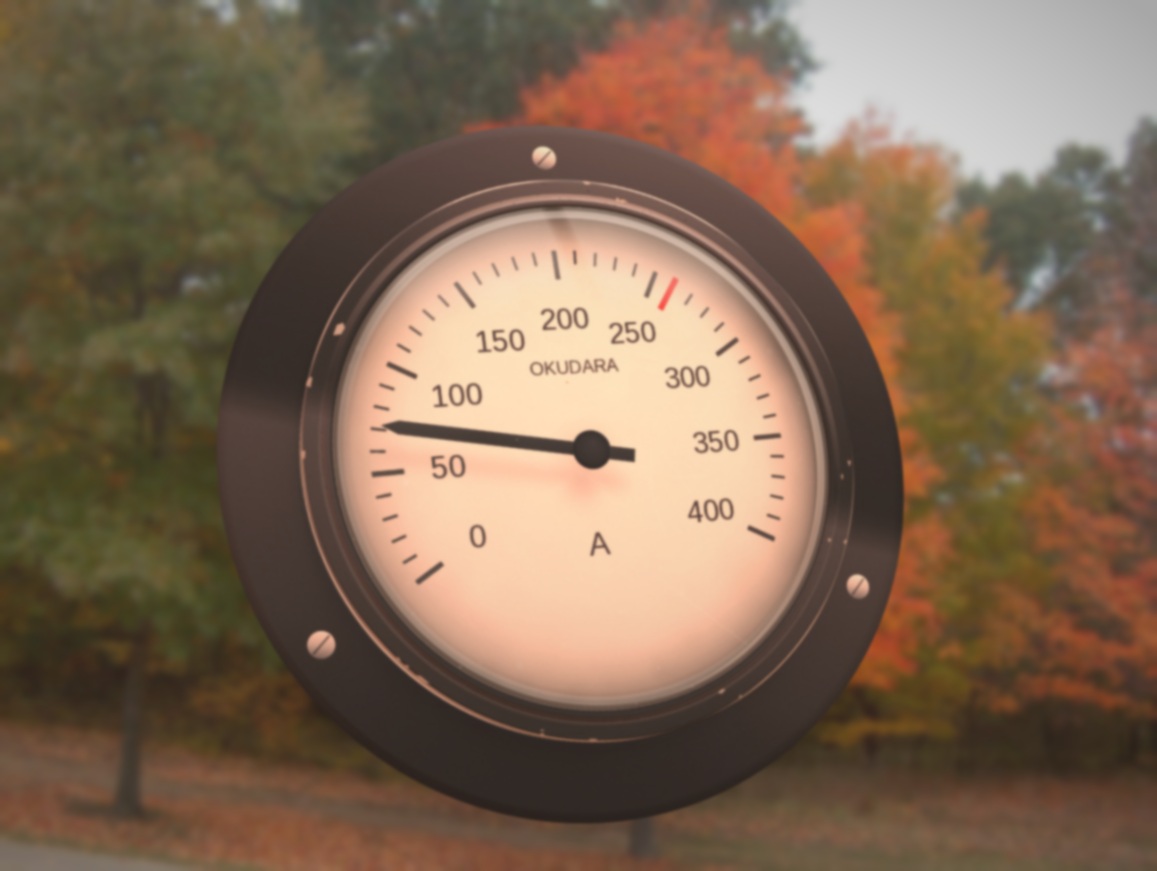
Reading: 70,A
